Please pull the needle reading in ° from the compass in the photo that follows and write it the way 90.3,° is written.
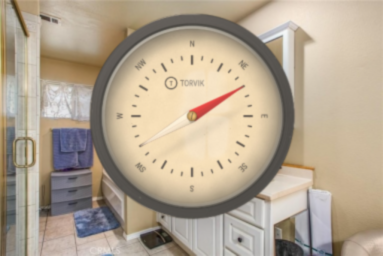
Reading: 60,°
